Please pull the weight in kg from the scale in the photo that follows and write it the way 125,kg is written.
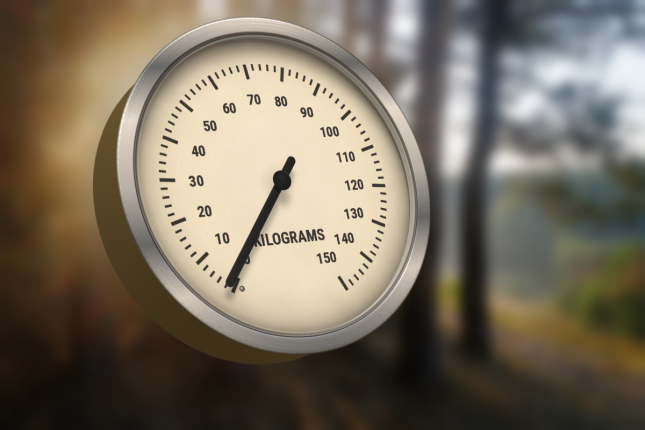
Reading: 2,kg
